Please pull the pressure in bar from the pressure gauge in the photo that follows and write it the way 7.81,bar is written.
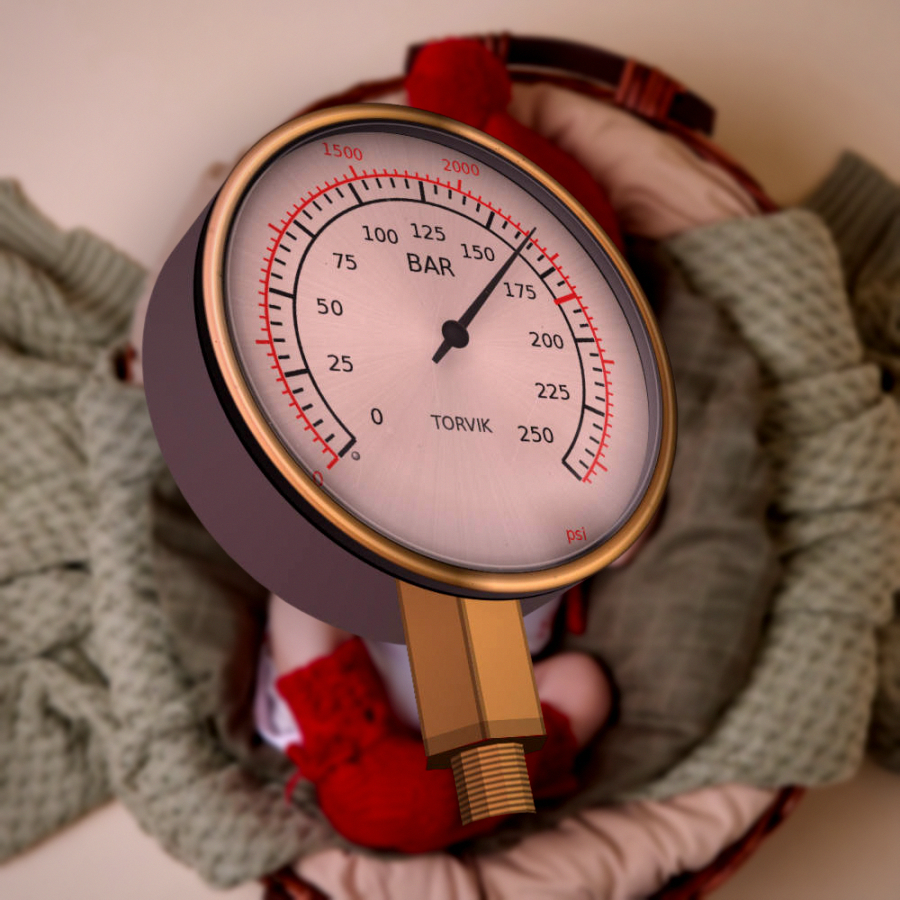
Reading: 162.5,bar
